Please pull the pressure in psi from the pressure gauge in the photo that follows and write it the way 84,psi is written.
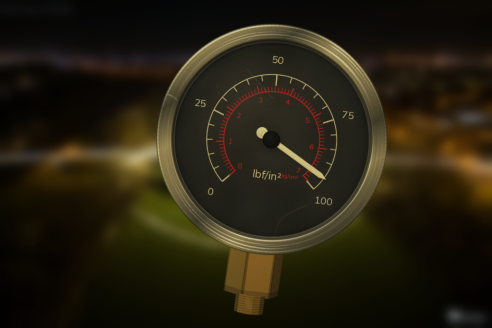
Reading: 95,psi
